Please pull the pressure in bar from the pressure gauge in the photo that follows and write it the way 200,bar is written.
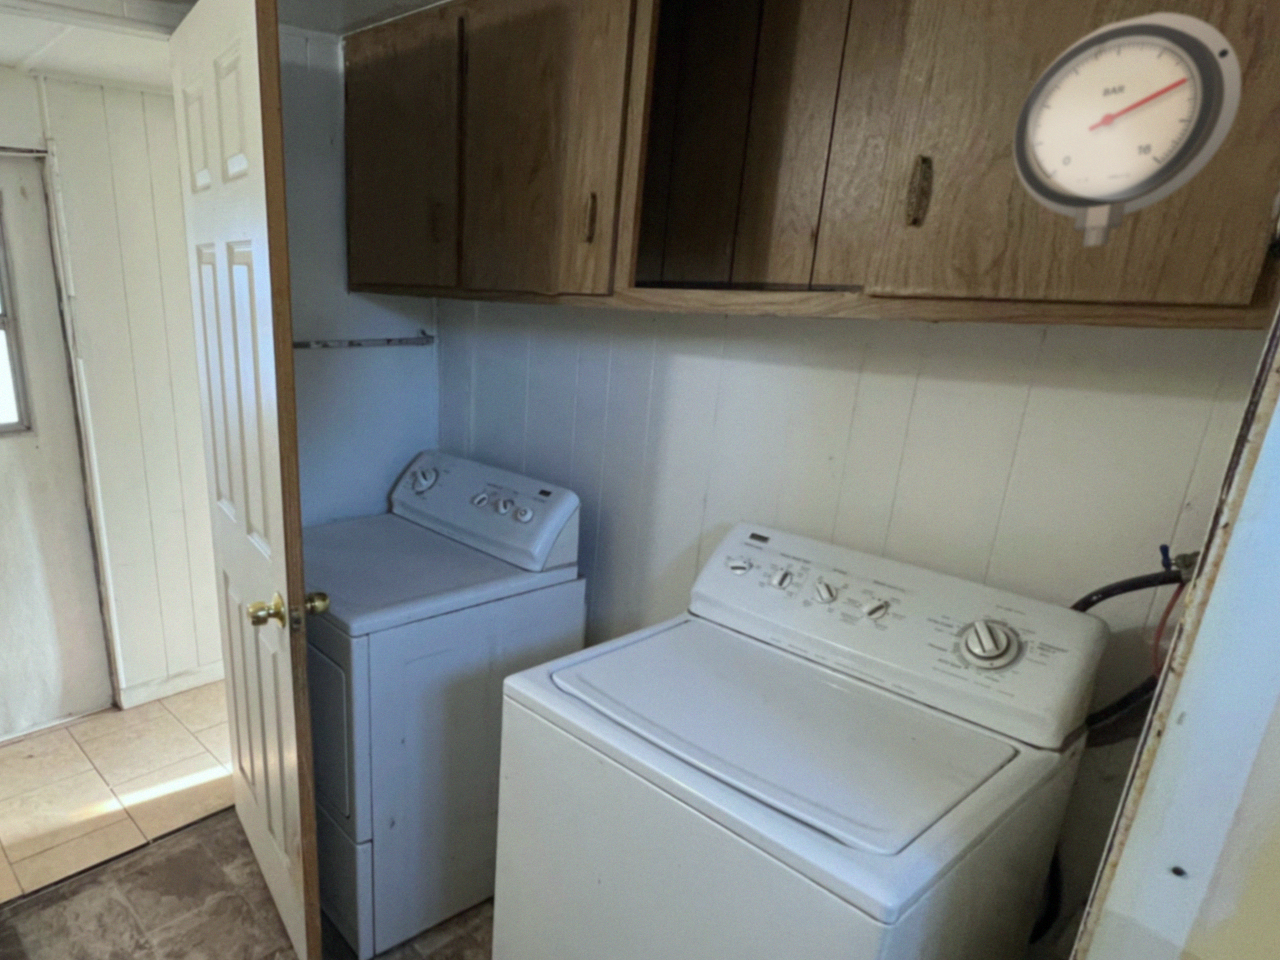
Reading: 12,bar
